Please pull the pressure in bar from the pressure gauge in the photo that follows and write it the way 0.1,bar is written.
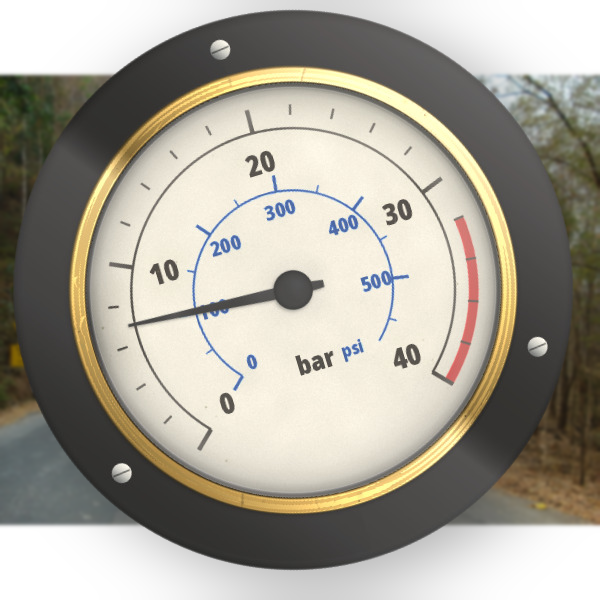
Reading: 7,bar
